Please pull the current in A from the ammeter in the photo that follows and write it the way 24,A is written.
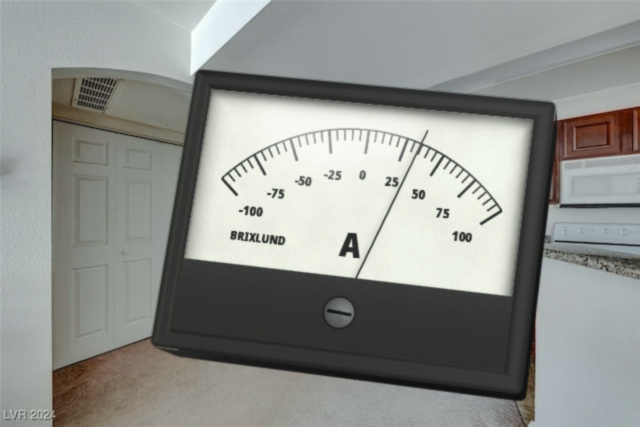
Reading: 35,A
